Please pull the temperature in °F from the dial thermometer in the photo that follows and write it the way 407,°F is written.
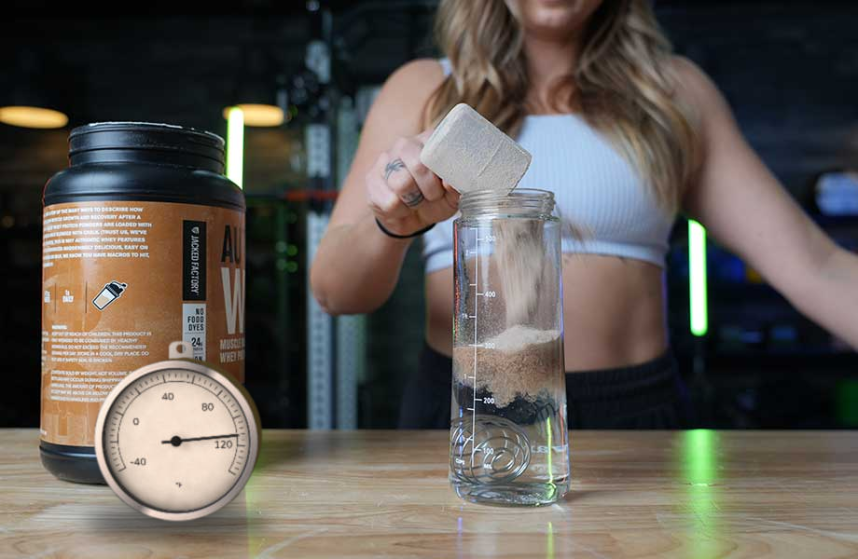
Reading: 112,°F
